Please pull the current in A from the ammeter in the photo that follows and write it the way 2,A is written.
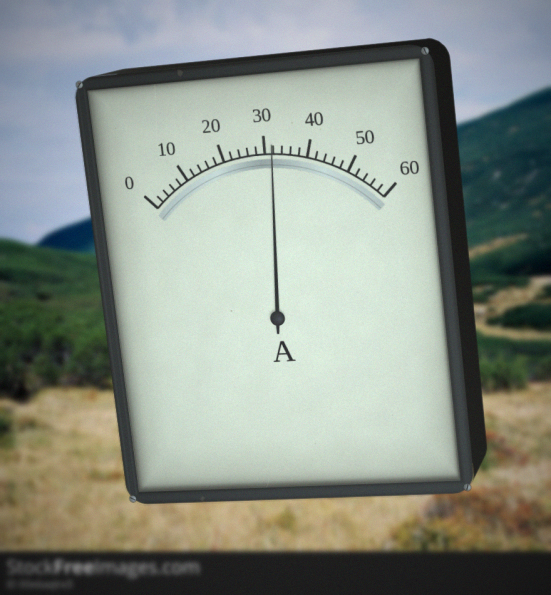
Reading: 32,A
